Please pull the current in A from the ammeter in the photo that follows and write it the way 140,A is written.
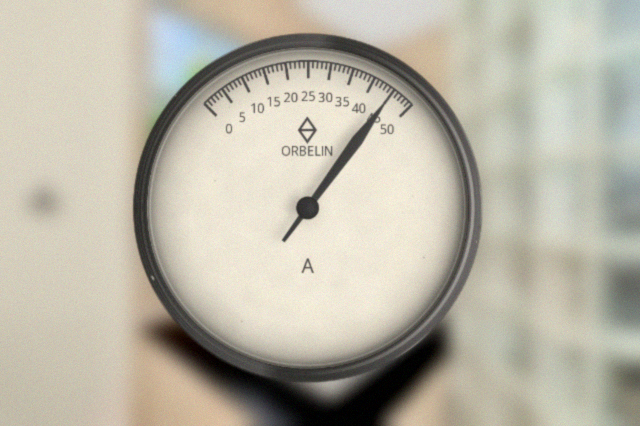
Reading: 45,A
